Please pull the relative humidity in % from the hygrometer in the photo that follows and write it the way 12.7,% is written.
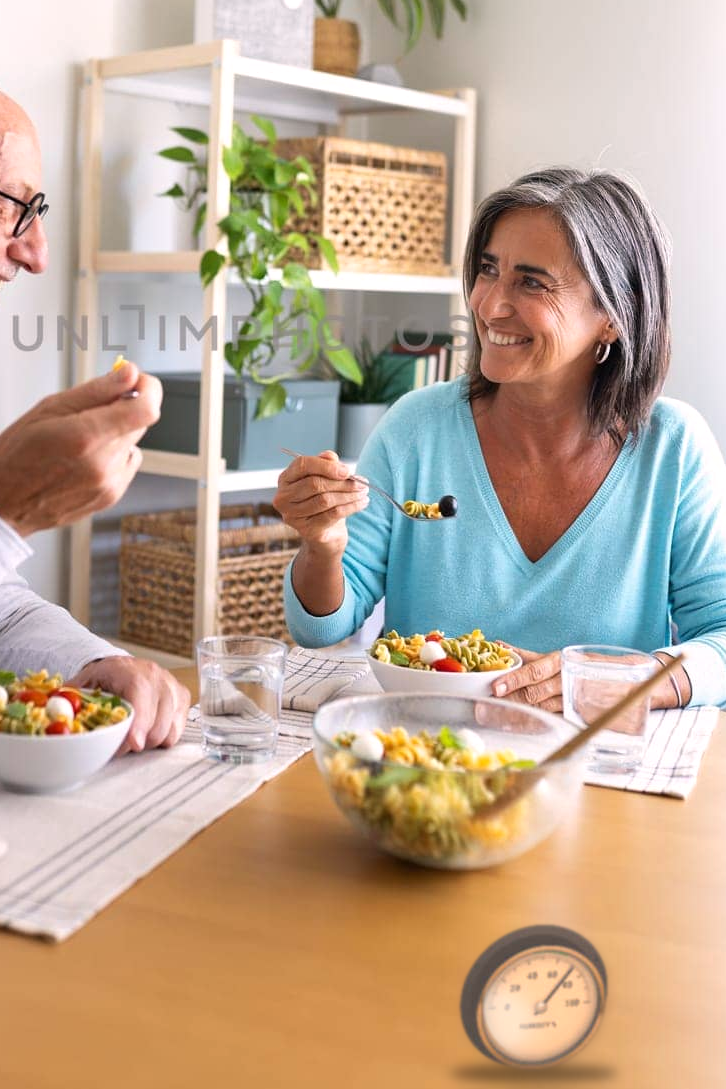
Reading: 70,%
